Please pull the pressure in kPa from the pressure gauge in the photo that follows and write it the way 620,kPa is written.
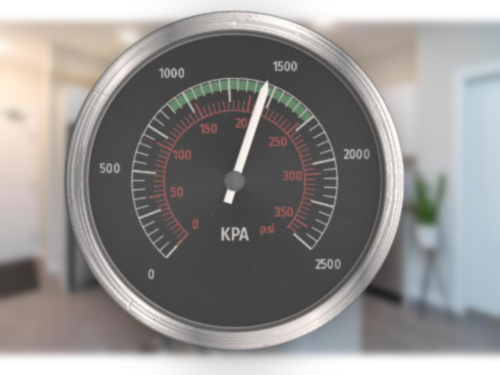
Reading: 1450,kPa
